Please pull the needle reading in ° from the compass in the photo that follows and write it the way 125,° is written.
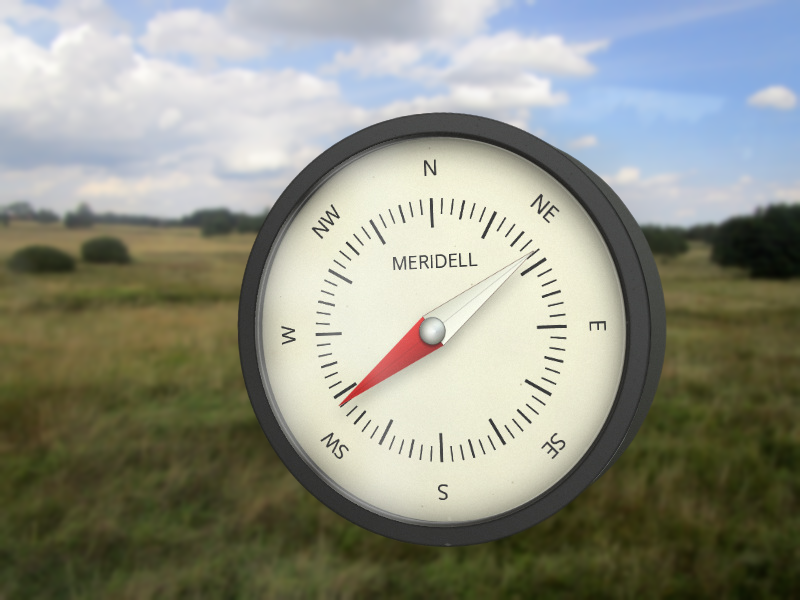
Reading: 235,°
